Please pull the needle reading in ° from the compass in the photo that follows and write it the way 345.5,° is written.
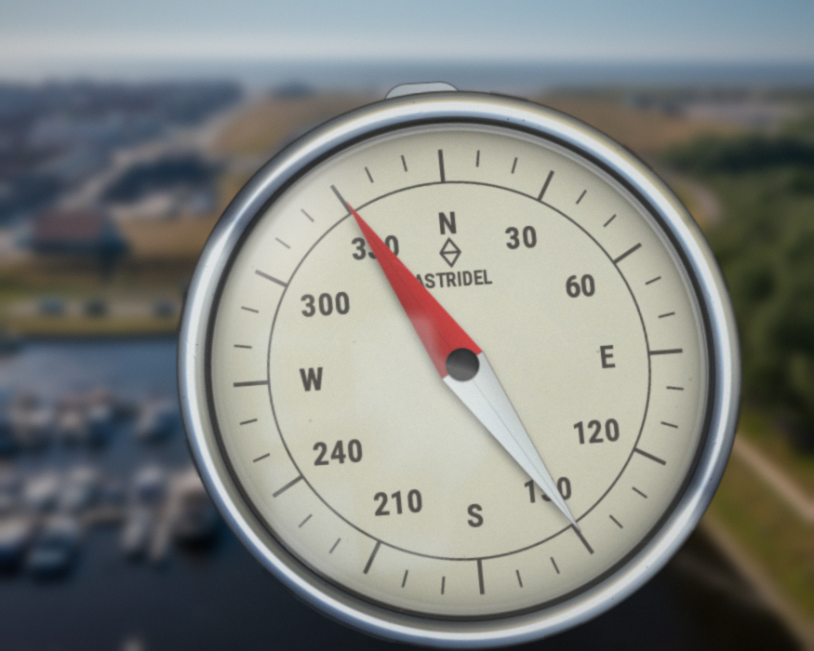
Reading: 330,°
